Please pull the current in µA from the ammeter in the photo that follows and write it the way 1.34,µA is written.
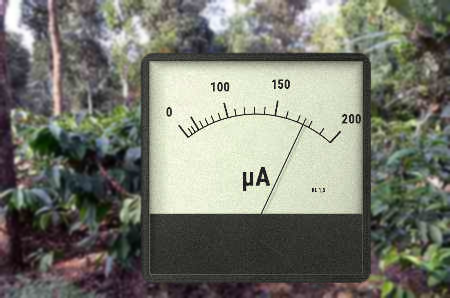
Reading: 175,µA
